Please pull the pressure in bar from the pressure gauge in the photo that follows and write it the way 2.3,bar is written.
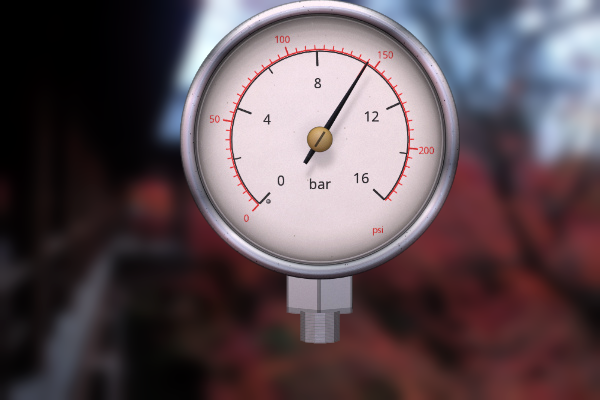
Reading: 10,bar
